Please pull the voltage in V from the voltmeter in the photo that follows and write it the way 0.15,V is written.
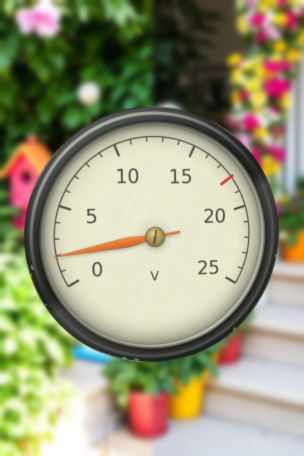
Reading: 2,V
